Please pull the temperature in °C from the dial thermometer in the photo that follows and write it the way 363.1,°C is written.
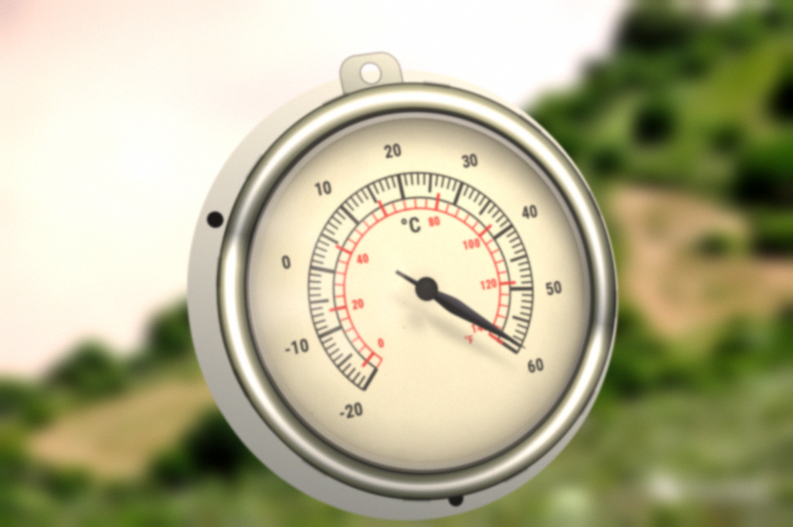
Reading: 59,°C
